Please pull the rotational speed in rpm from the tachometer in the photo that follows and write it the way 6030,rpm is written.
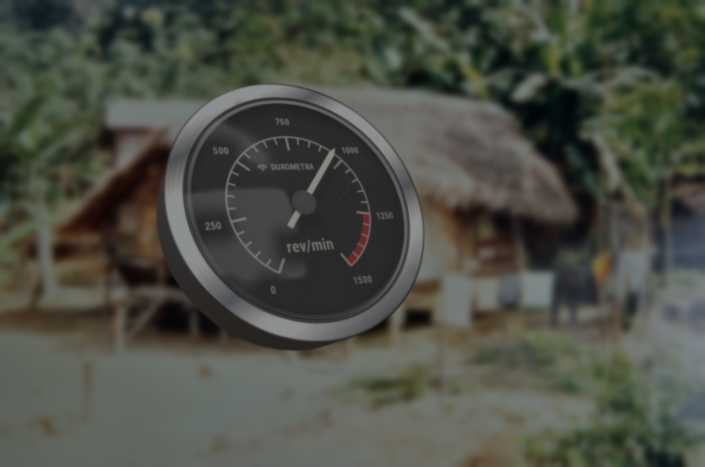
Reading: 950,rpm
